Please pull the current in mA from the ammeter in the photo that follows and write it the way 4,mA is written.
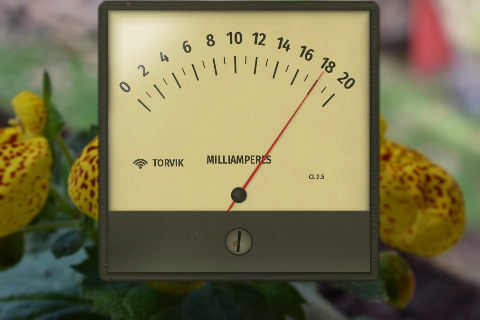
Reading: 18,mA
